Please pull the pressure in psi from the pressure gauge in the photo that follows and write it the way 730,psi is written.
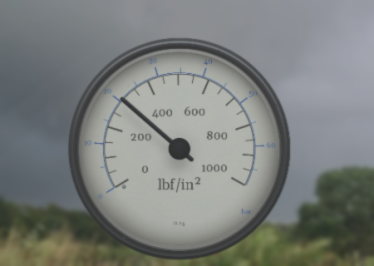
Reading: 300,psi
